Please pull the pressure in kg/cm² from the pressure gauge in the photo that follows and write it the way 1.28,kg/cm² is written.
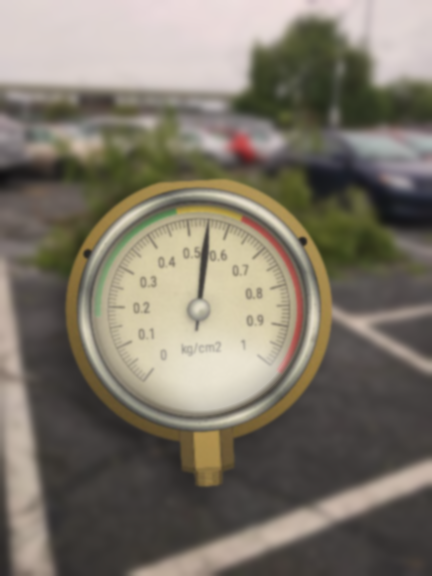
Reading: 0.55,kg/cm²
